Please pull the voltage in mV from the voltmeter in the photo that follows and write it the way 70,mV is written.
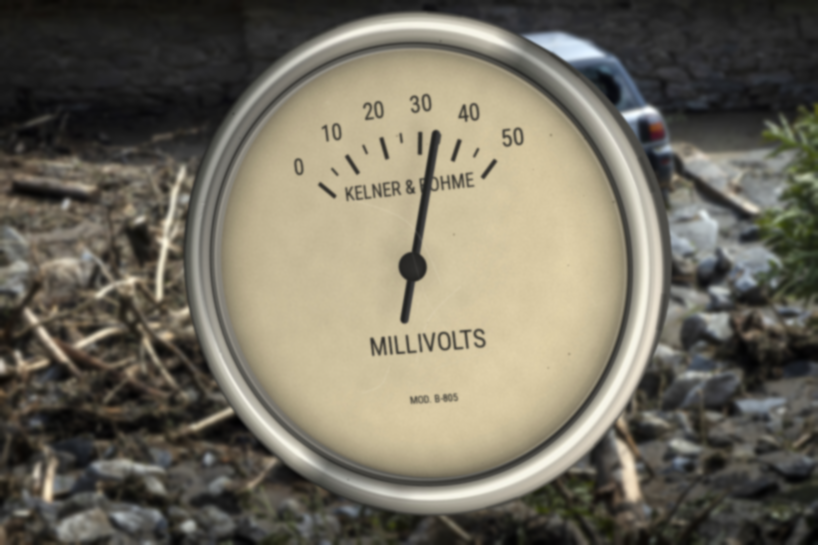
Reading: 35,mV
